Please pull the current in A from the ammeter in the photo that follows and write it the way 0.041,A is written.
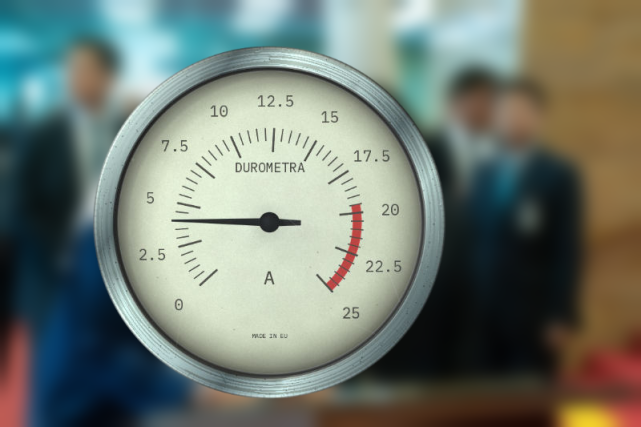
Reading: 4,A
